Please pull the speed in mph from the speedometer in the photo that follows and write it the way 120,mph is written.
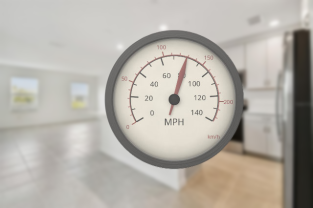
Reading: 80,mph
